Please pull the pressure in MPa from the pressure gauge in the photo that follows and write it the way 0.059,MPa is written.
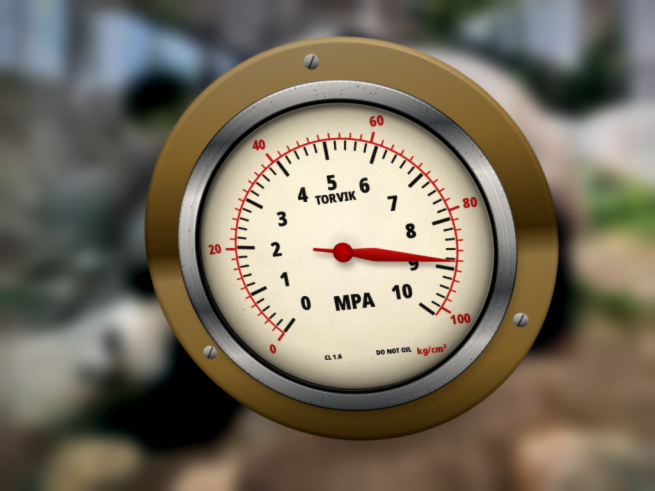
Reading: 8.8,MPa
